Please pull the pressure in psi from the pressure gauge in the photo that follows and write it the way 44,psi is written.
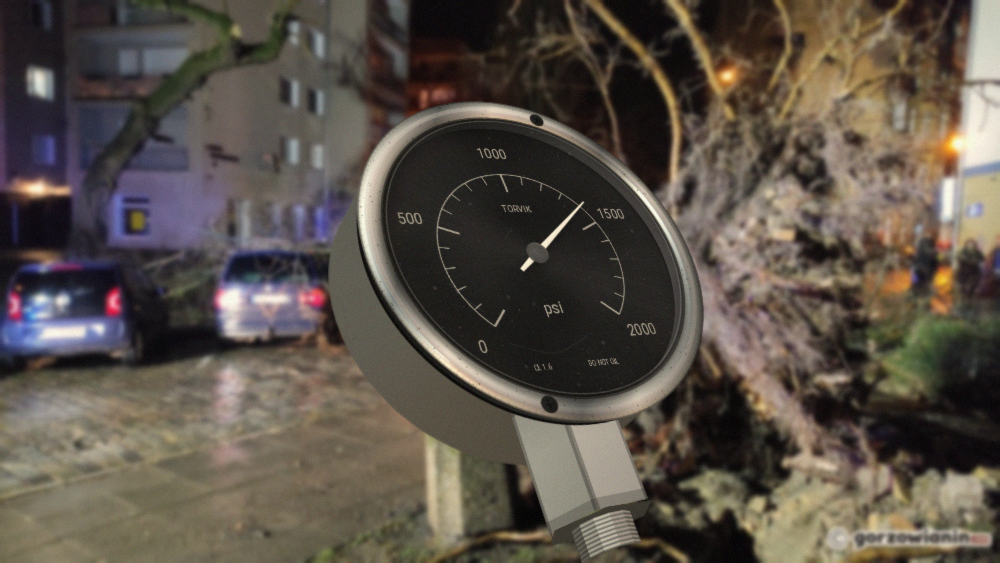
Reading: 1400,psi
